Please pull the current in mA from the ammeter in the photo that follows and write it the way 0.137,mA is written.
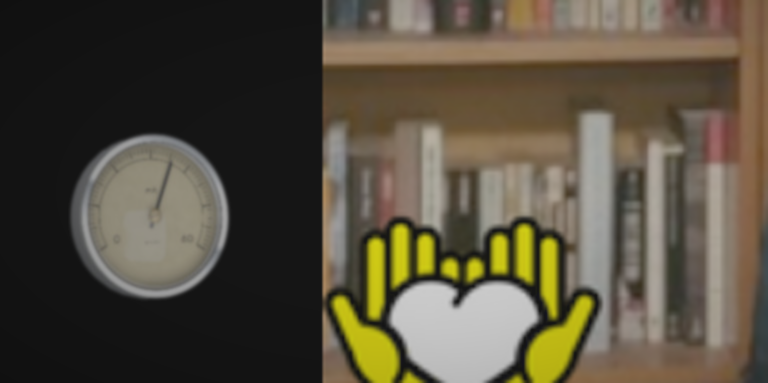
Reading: 35,mA
